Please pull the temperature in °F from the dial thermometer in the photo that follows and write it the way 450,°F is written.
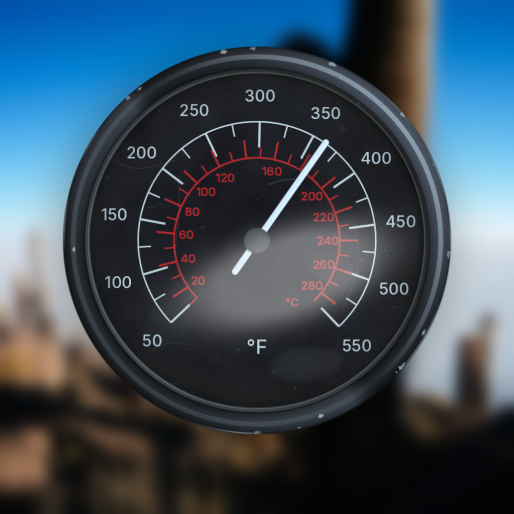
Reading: 362.5,°F
